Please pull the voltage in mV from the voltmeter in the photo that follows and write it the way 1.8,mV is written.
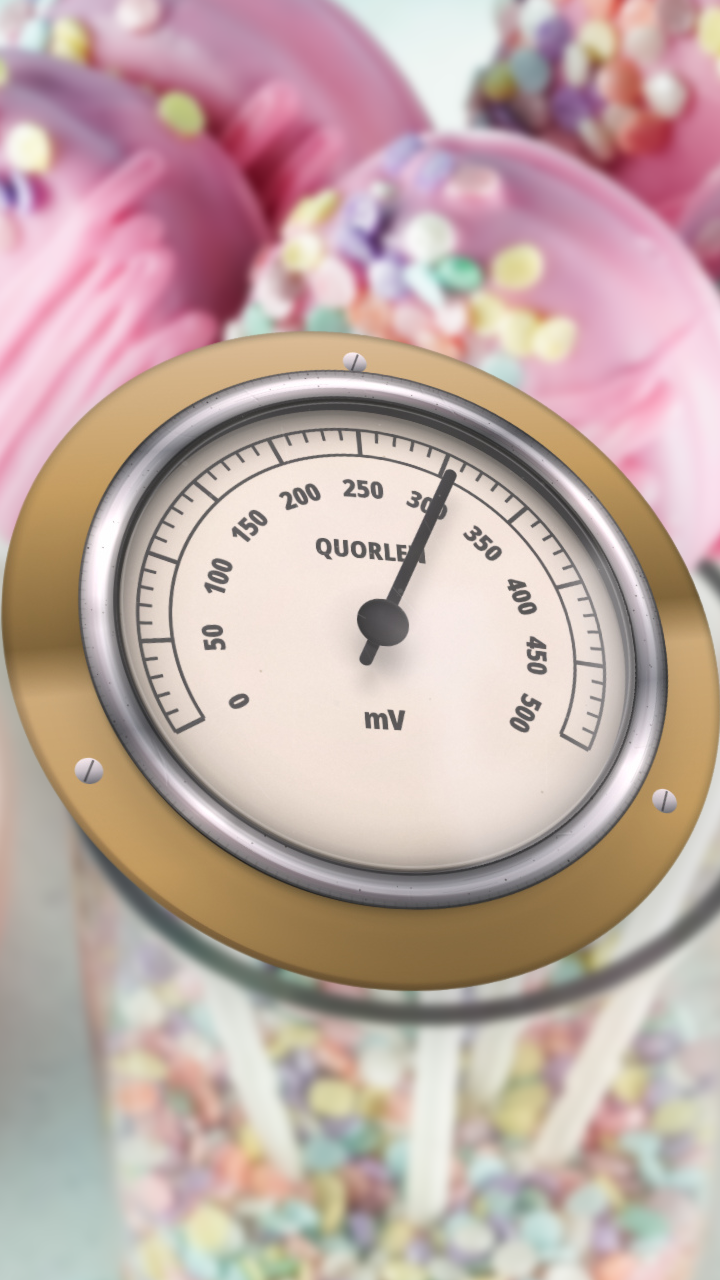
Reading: 305,mV
